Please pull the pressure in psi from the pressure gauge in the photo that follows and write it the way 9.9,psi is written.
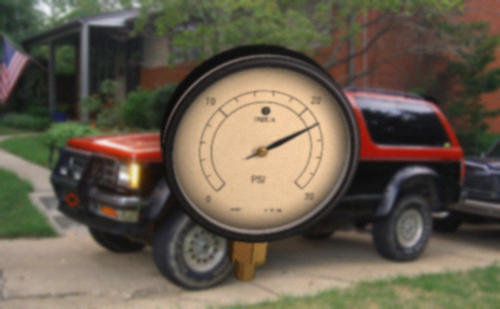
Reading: 22,psi
